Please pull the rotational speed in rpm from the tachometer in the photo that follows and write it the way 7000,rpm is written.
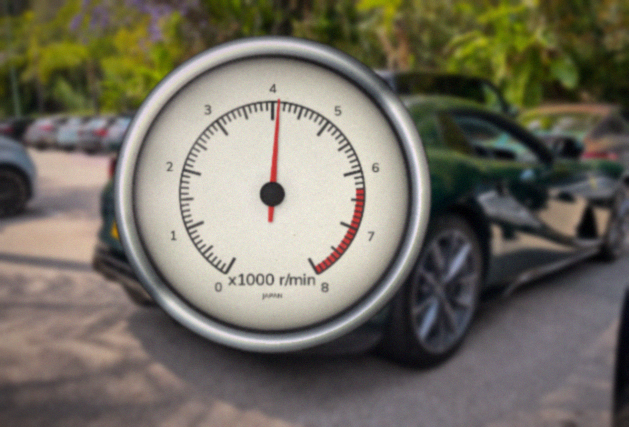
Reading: 4100,rpm
